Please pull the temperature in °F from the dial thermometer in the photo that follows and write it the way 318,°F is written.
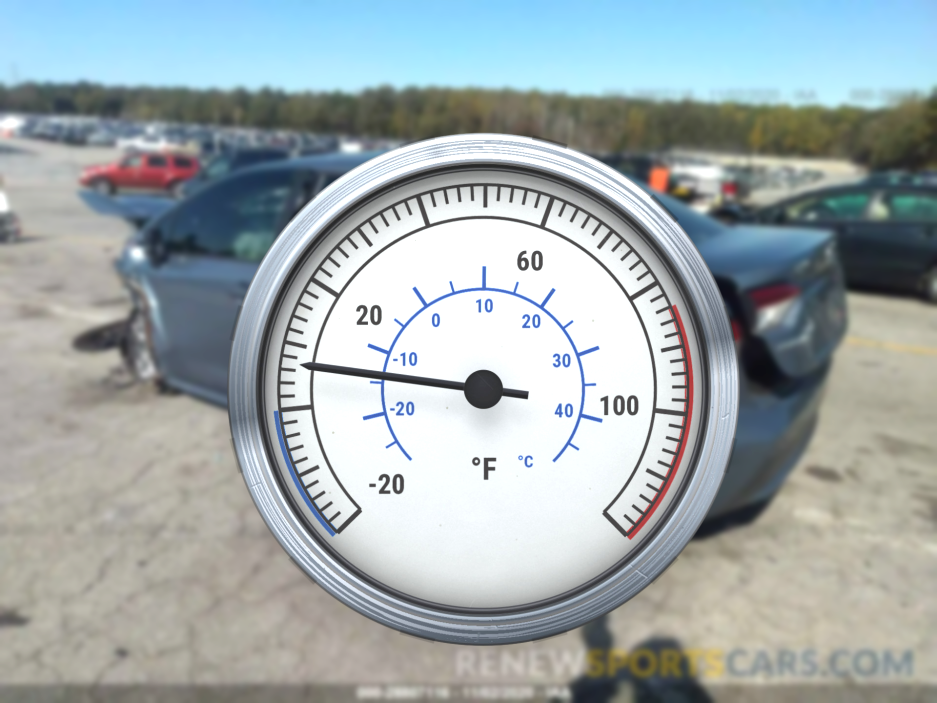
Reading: 7,°F
